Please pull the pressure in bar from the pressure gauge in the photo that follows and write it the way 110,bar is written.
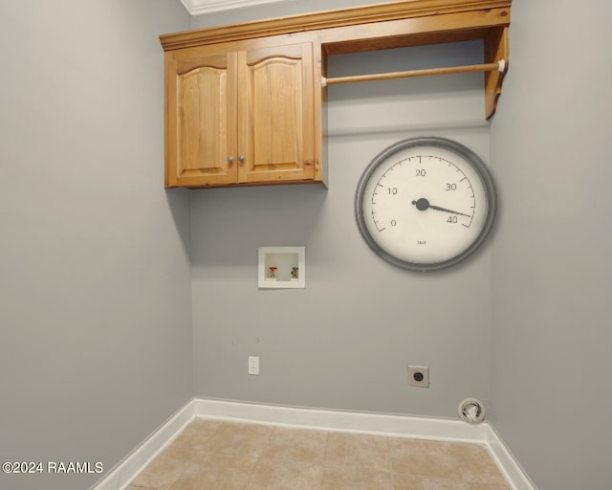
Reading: 38,bar
